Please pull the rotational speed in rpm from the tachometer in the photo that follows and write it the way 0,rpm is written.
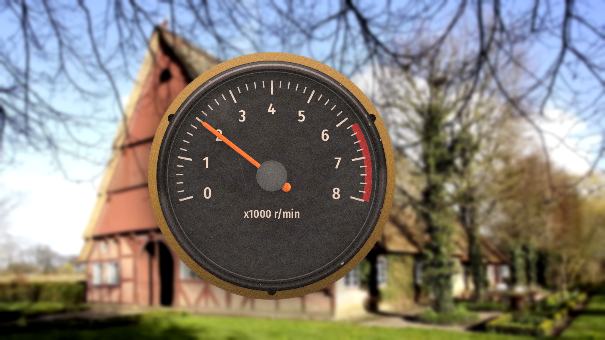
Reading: 2000,rpm
